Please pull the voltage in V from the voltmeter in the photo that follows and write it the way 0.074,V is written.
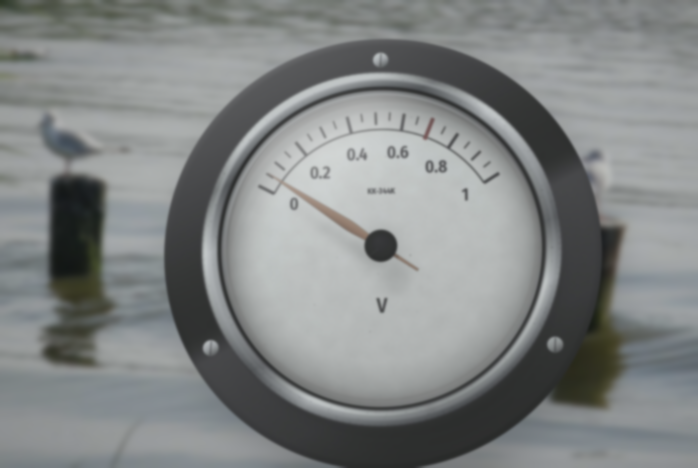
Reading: 0.05,V
